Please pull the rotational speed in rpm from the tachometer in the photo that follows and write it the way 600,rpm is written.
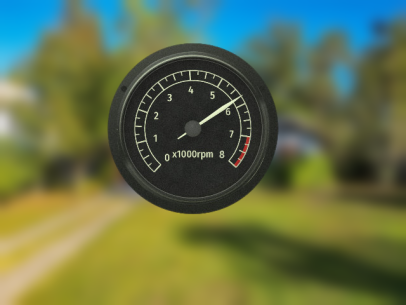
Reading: 5750,rpm
